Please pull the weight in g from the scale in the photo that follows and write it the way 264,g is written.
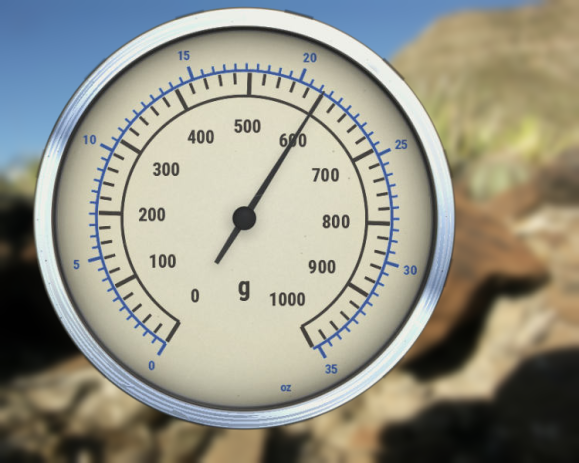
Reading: 600,g
